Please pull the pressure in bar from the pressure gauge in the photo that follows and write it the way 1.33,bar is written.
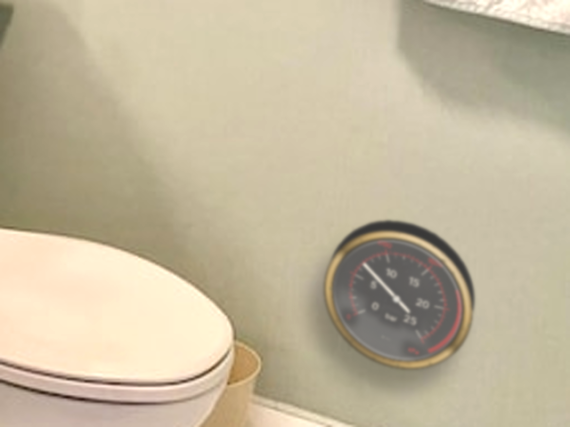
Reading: 7,bar
